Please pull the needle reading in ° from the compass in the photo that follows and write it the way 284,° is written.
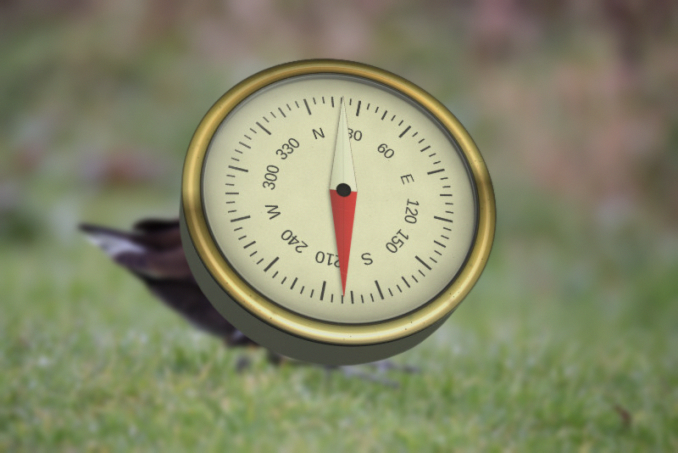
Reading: 200,°
